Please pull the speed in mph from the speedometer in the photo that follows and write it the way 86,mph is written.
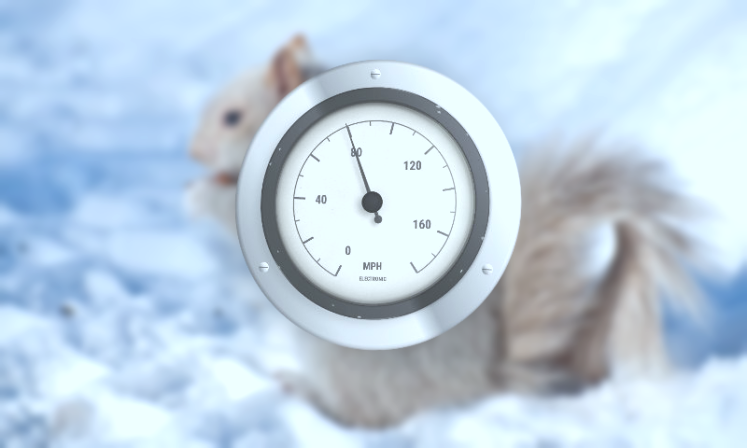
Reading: 80,mph
